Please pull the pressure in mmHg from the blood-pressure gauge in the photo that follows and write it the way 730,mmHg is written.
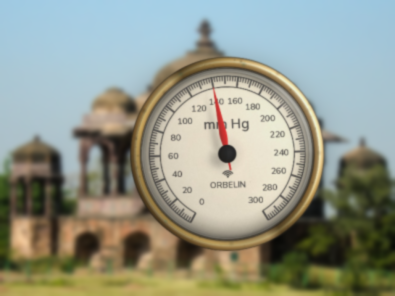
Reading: 140,mmHg
